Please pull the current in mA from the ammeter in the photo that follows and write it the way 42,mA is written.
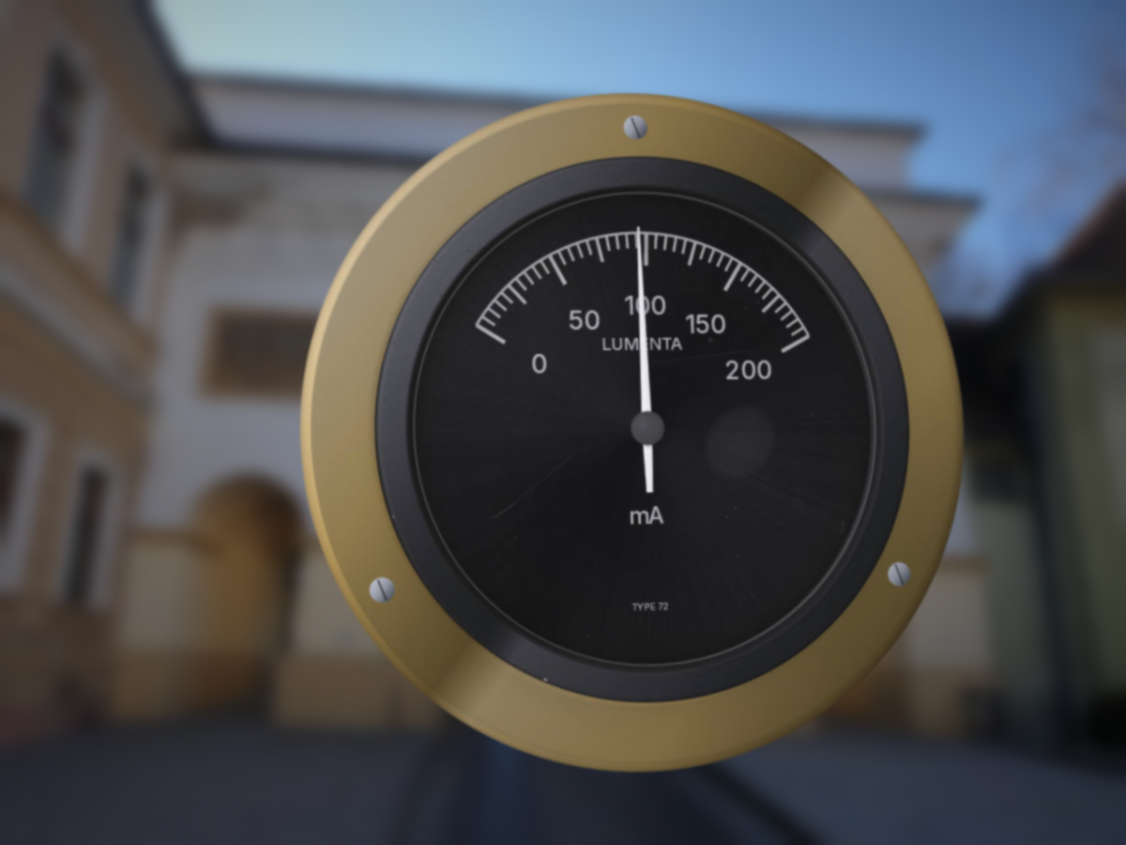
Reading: 95,mA
